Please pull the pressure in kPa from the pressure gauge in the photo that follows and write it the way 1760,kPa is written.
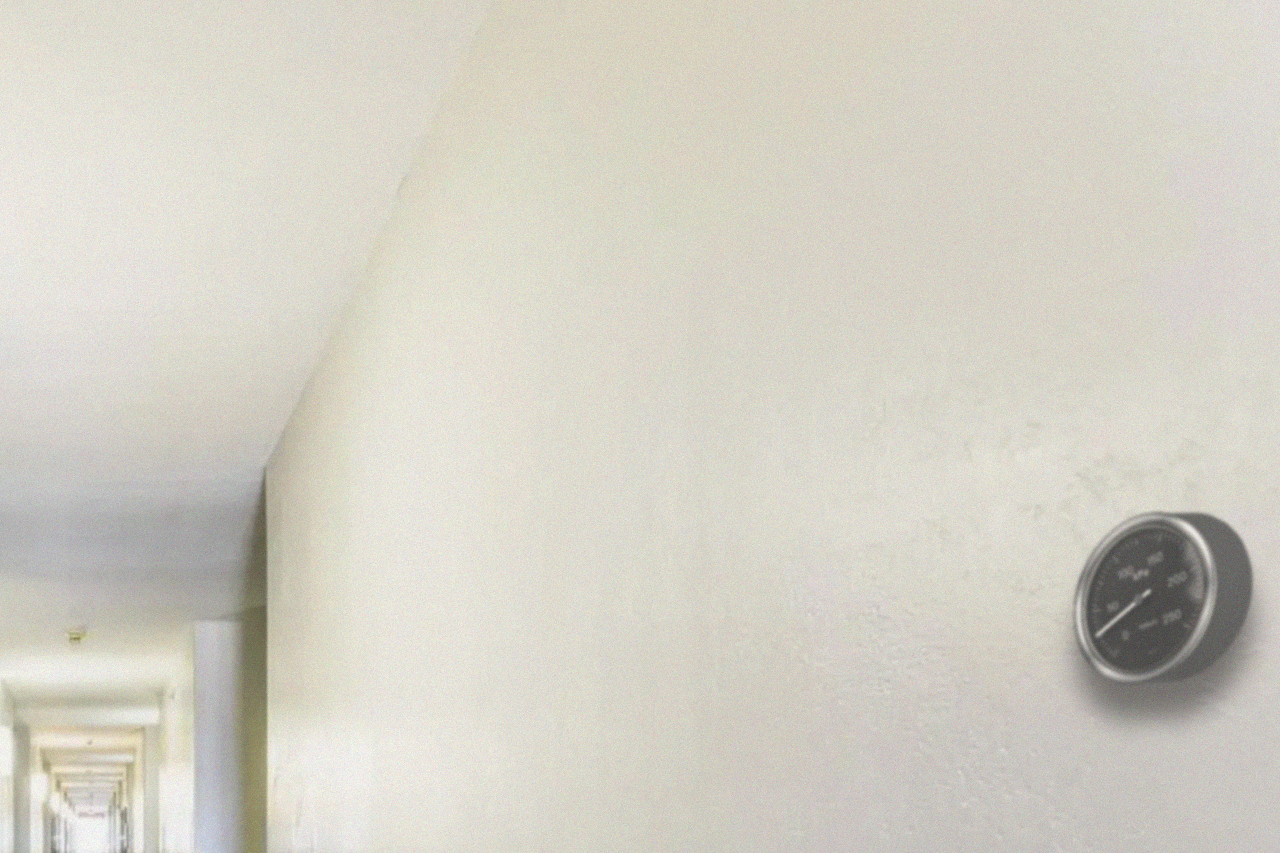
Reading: 25,kPa
